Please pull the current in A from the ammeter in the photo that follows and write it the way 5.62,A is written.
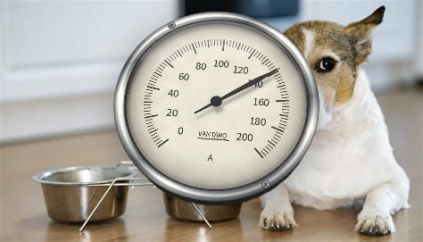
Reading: 140,A
